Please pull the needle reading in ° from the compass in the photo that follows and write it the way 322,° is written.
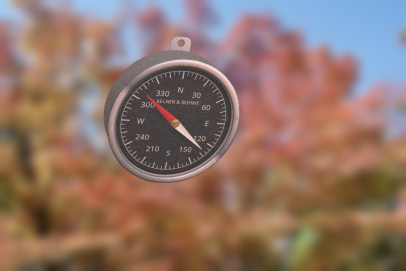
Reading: 310,°
